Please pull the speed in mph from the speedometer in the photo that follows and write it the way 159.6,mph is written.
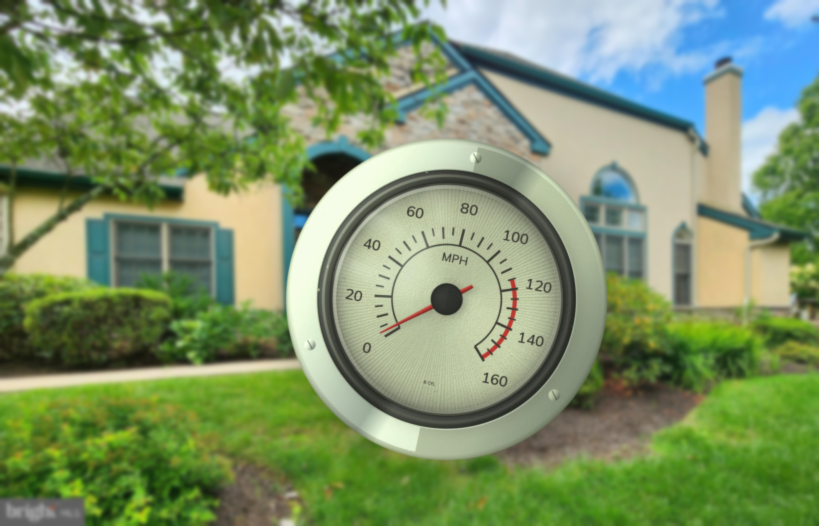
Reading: 2.5,mph
